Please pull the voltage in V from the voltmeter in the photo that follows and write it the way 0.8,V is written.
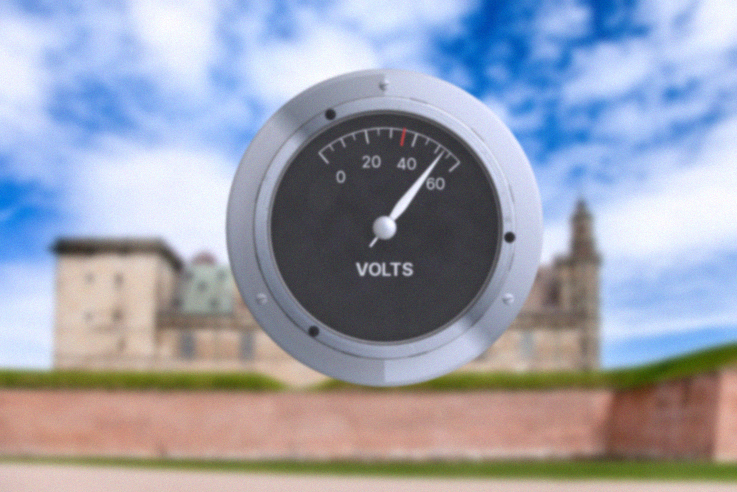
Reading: 52.5,V
